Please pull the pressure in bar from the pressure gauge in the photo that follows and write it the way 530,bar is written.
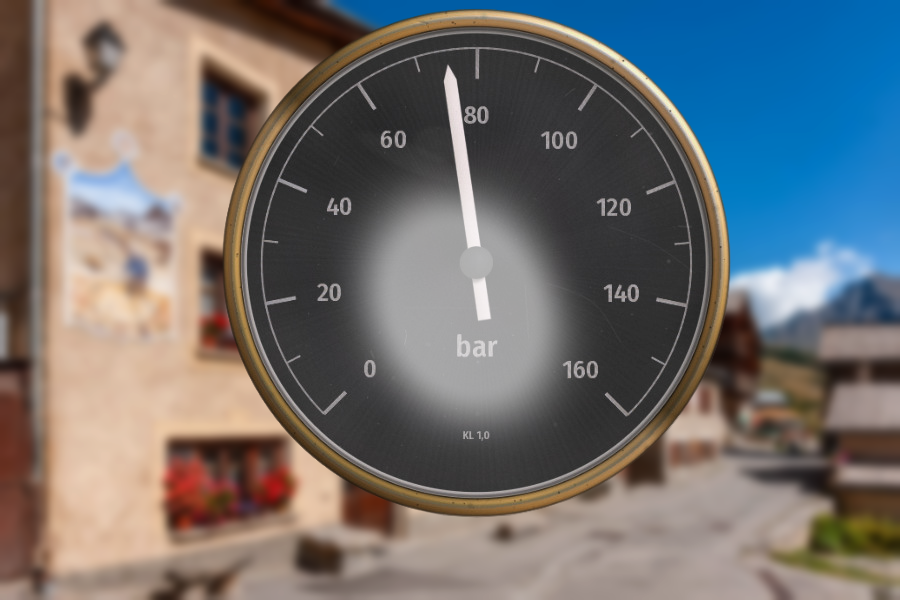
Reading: 75,bar
